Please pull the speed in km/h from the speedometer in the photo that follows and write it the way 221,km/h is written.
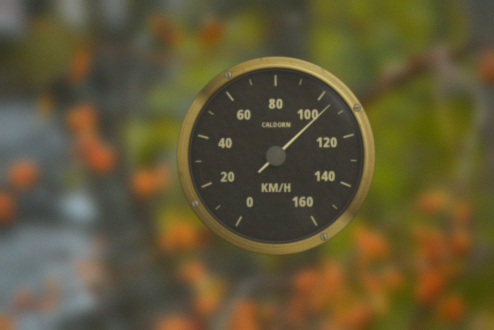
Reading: 105,km/h
